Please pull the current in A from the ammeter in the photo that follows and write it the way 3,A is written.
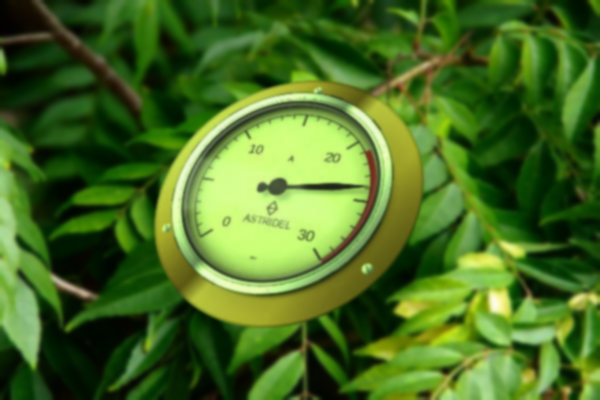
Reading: 24,A
